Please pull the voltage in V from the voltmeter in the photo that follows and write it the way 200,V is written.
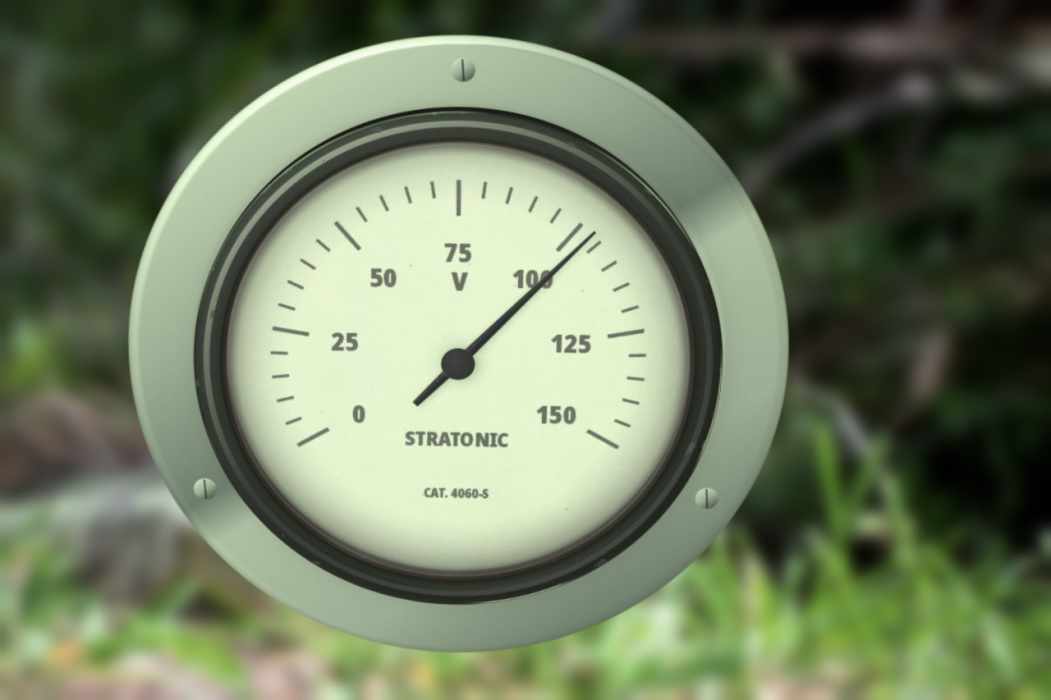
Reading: 102.5,V
